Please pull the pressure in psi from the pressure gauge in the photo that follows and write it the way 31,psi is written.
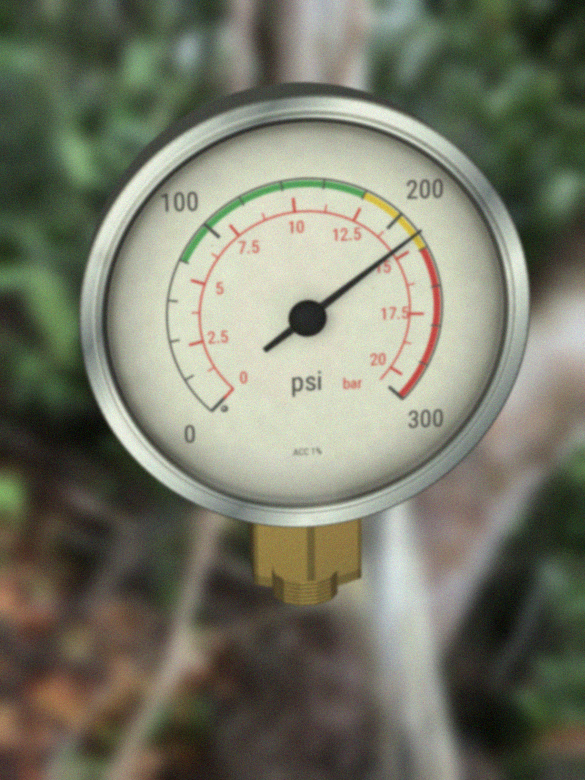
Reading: 210,psi
